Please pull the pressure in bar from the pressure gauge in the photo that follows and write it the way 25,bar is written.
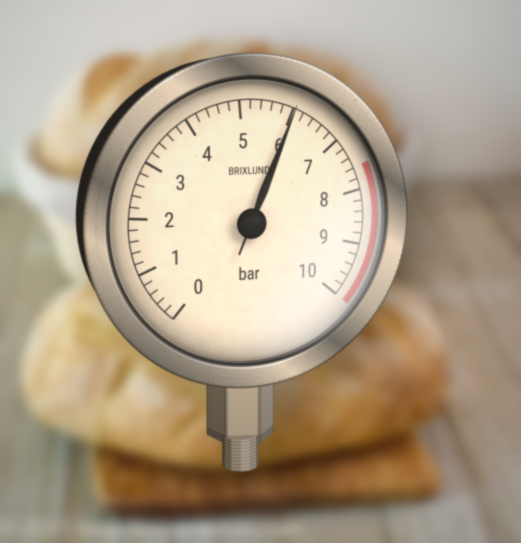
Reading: 6,bar
